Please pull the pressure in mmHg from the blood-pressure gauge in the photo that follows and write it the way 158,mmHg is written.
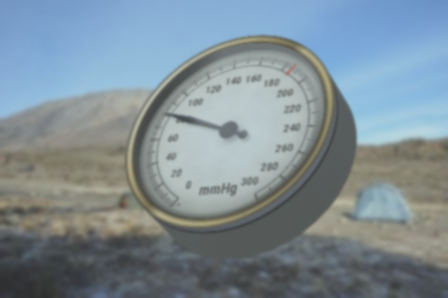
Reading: 80,mmHg
